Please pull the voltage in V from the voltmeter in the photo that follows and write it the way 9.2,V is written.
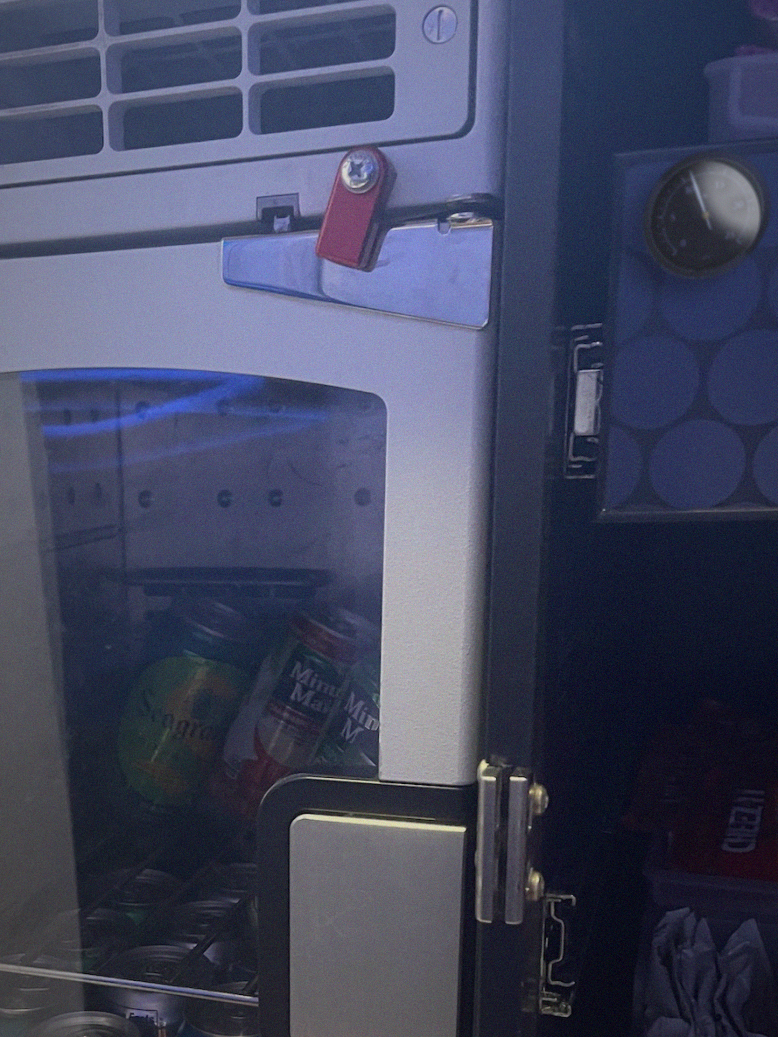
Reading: 11,V
